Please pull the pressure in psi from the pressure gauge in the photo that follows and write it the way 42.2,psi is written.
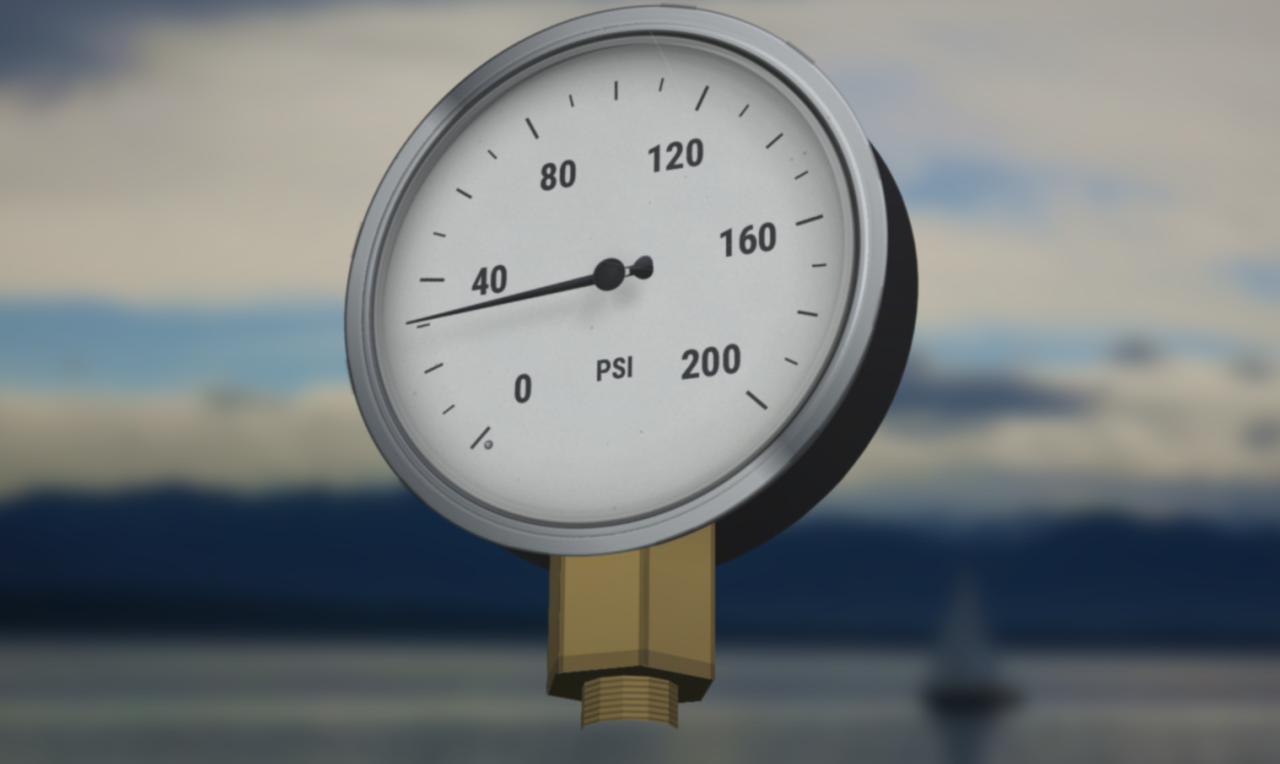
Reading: 30,psi
